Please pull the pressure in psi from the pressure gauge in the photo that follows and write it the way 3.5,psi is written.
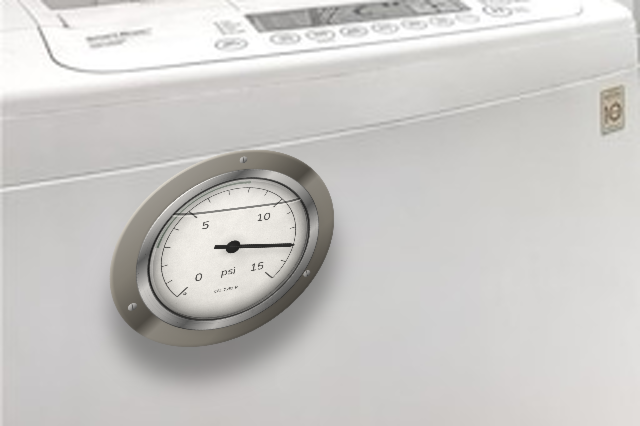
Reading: 13,psi
